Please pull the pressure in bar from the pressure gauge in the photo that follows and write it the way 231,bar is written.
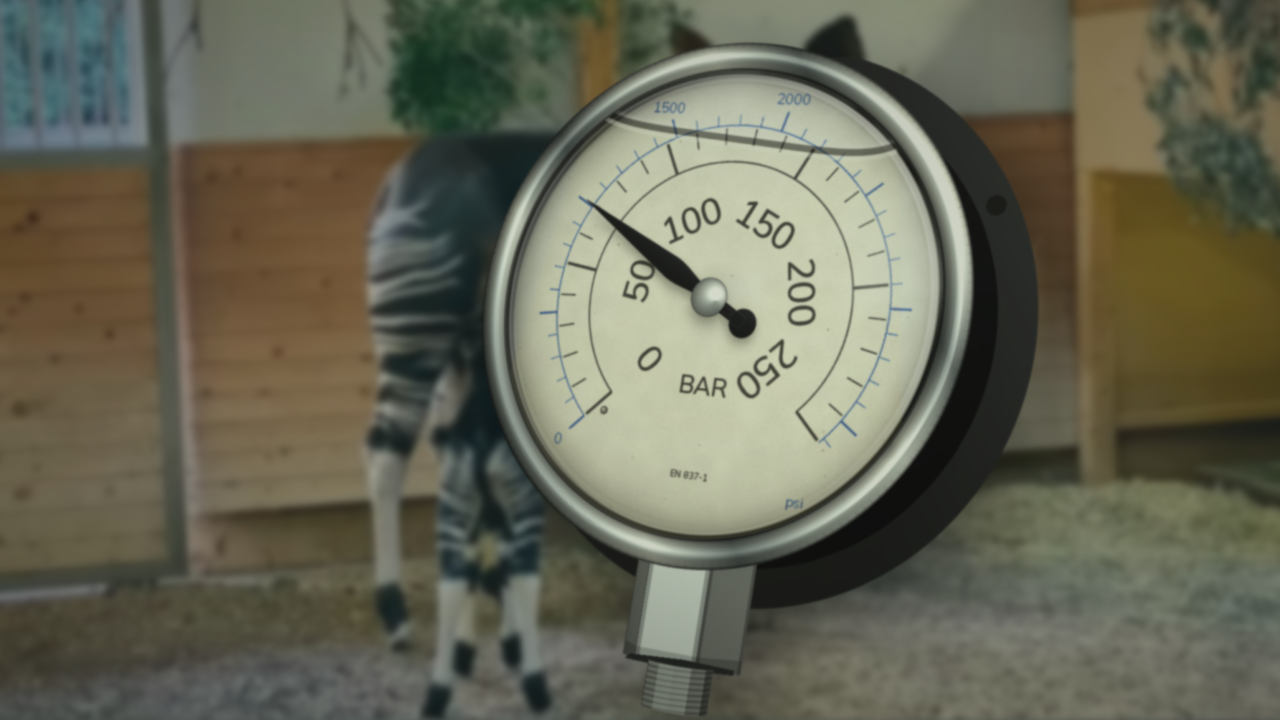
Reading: 70,bar
